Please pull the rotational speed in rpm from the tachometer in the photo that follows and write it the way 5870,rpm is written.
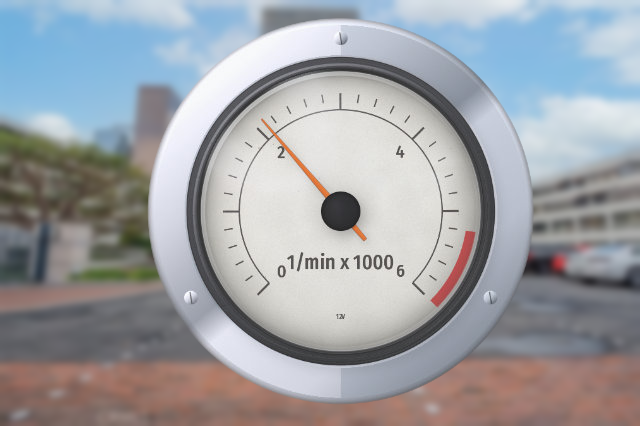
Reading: 2100,rpm
